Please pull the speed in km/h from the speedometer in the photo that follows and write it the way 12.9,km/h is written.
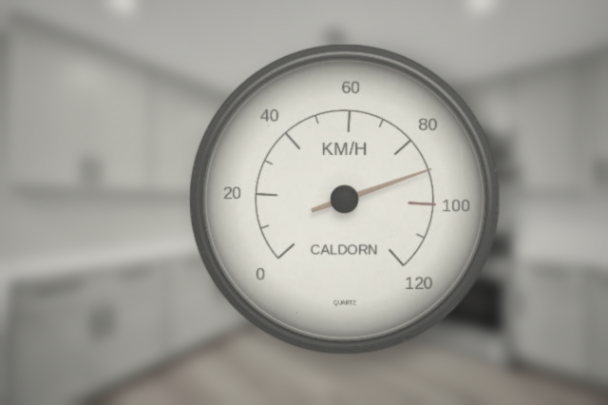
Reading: 90,km/h
